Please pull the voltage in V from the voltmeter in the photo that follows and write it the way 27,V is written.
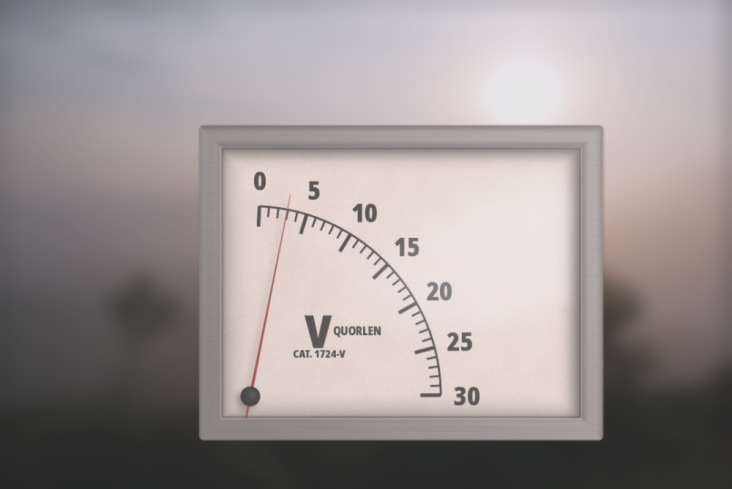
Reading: 3,V
